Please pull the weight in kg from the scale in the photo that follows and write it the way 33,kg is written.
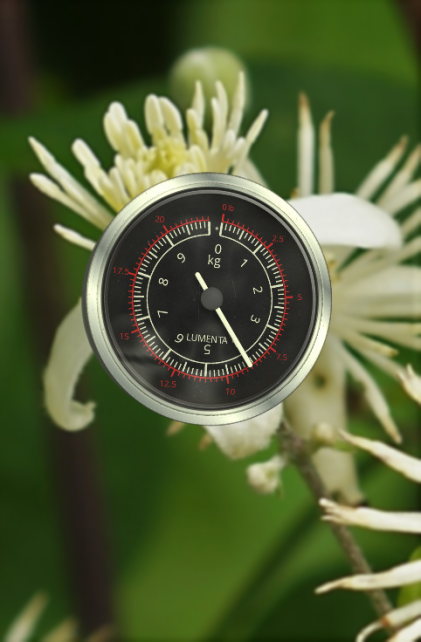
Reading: 4,kg
